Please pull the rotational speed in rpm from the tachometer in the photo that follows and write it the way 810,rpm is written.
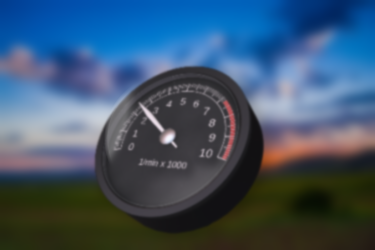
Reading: 2500,rpm
